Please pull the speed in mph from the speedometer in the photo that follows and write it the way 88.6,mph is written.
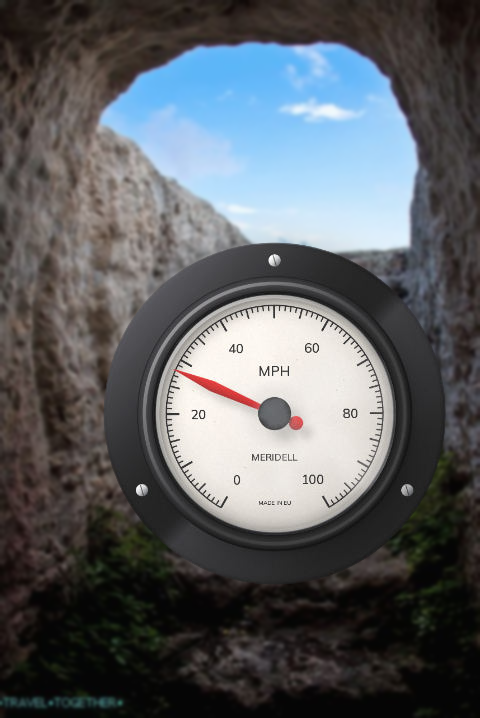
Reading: 28,mph
